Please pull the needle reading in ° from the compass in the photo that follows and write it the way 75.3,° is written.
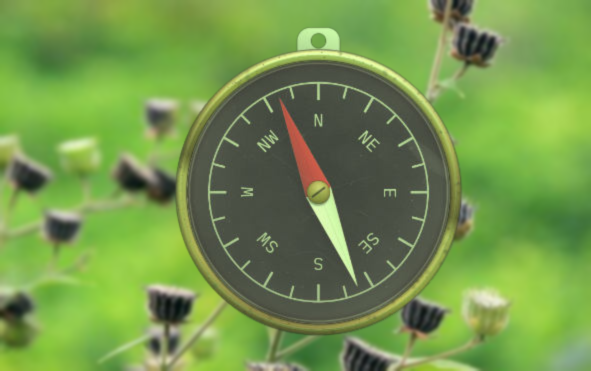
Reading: 337.5,°
